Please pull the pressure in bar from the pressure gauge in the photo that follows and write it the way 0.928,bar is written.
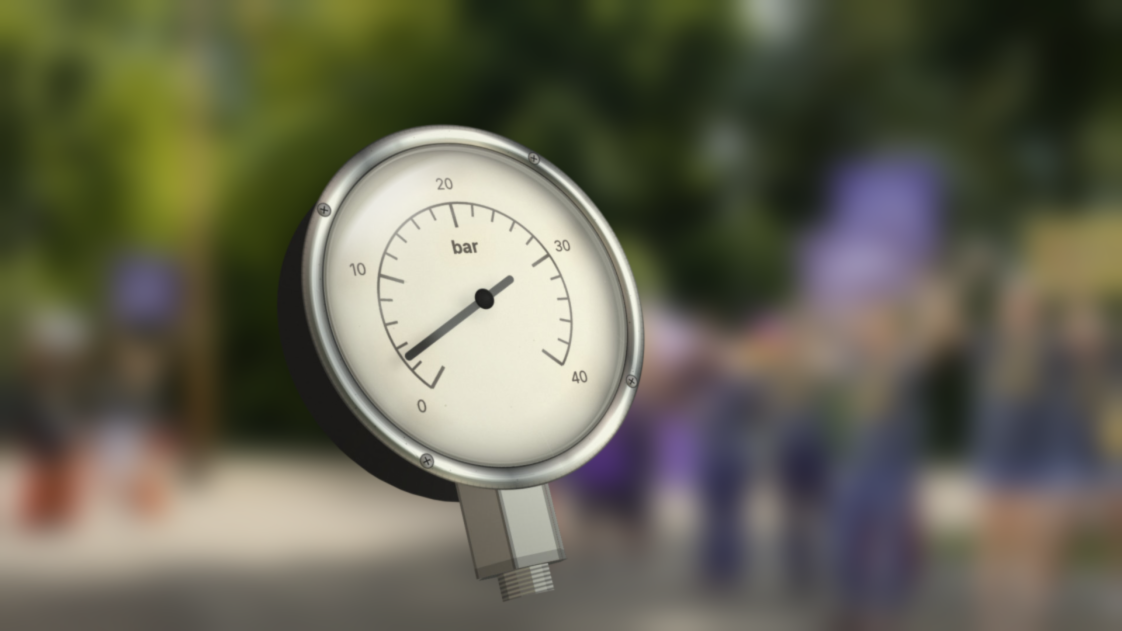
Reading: 3,bar
